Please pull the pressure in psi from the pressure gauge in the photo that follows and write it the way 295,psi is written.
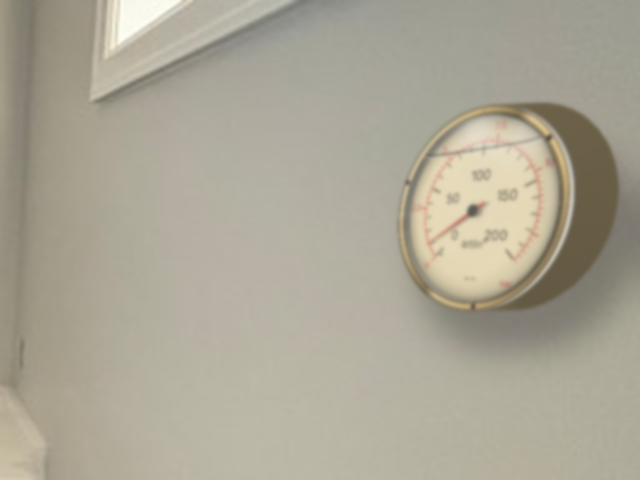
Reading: 10,psi
